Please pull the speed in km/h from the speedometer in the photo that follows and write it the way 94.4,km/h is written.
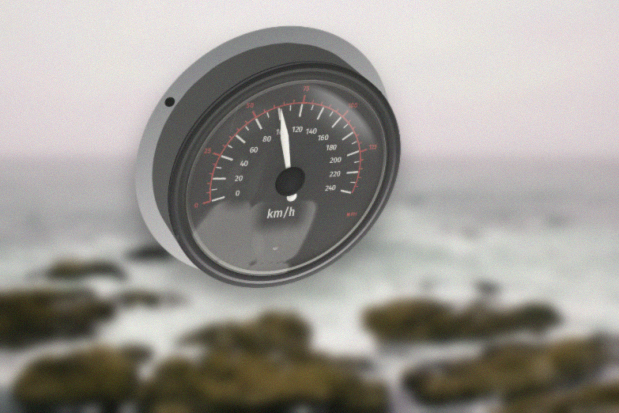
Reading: 100,km/h
